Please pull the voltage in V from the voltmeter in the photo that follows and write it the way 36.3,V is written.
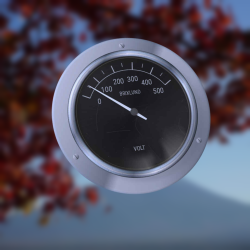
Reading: 50,V
